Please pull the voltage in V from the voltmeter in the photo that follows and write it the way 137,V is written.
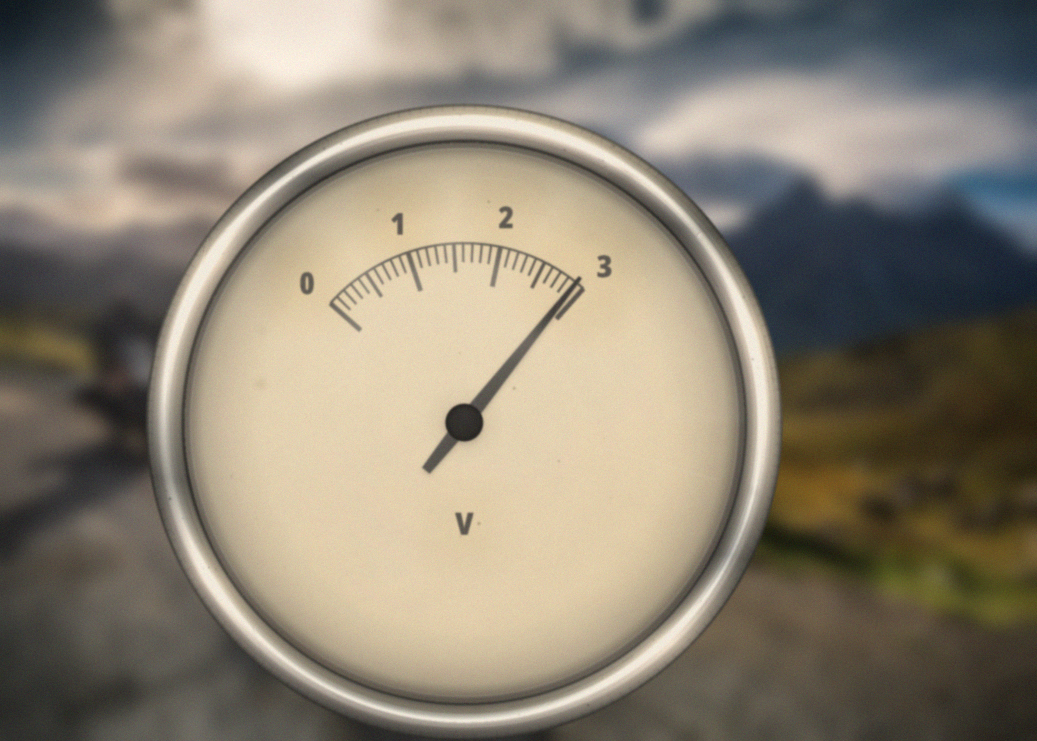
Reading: 2.9,V
